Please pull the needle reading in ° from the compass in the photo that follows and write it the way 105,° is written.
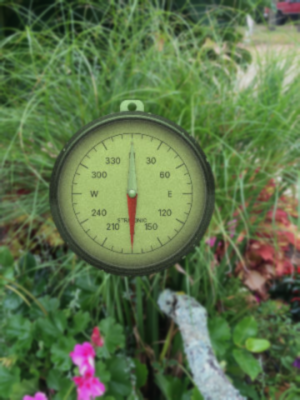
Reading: 180,°
